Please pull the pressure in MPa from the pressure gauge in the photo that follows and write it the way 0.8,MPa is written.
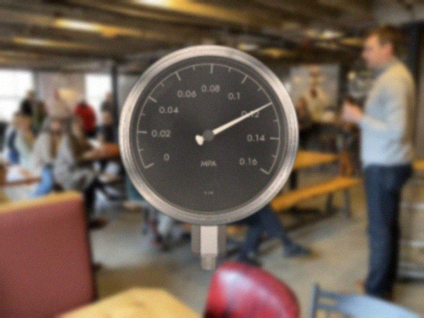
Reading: 0.12,MPa
